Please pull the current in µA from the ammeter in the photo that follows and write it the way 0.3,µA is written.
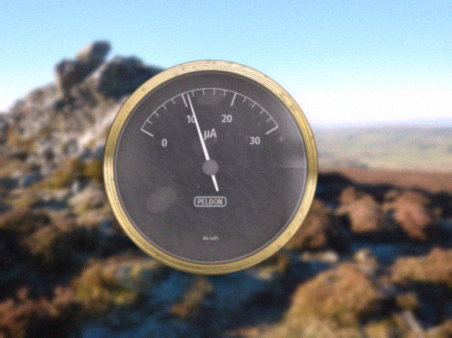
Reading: 11,µA
